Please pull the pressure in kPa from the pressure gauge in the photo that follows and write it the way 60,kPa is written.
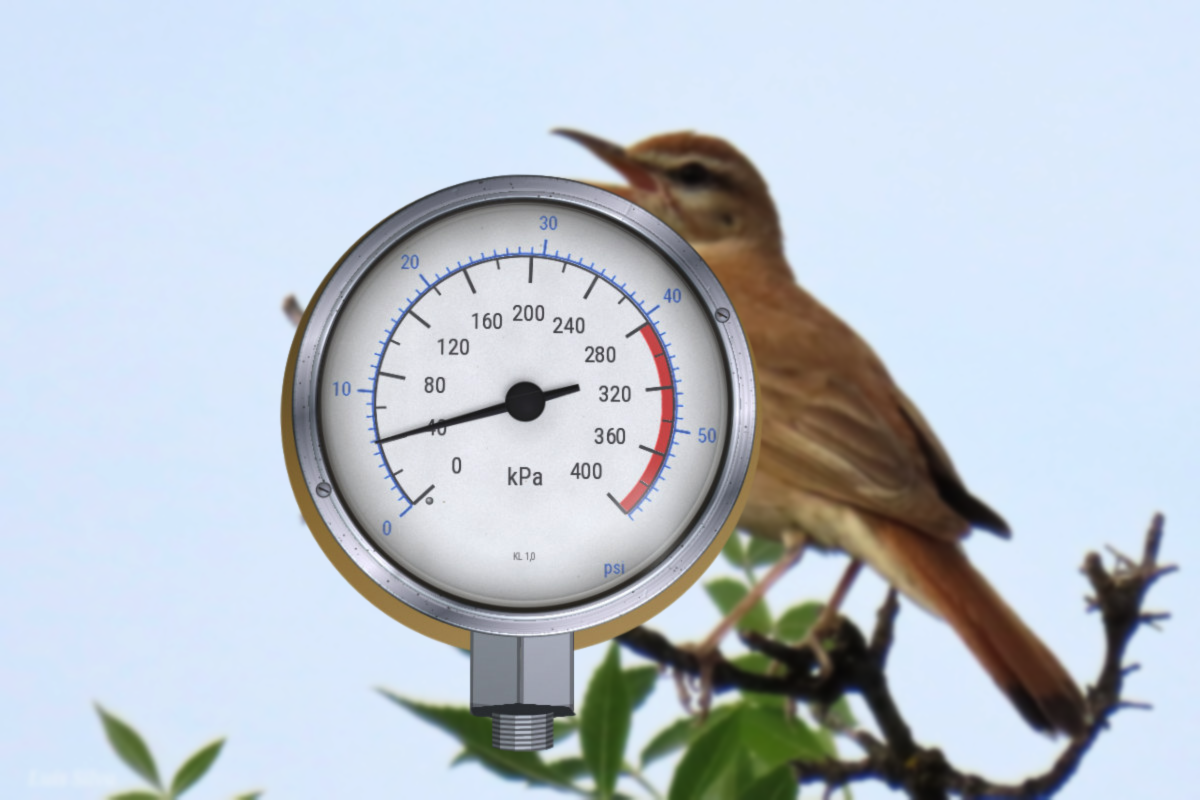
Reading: 40,kPa
